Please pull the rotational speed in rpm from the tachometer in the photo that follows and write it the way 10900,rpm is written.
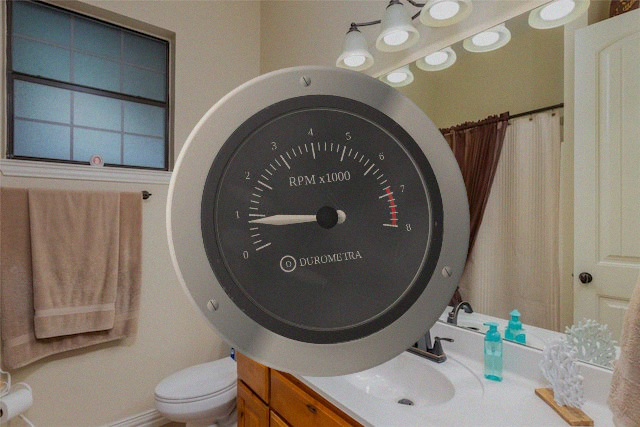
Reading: 800,rpm
